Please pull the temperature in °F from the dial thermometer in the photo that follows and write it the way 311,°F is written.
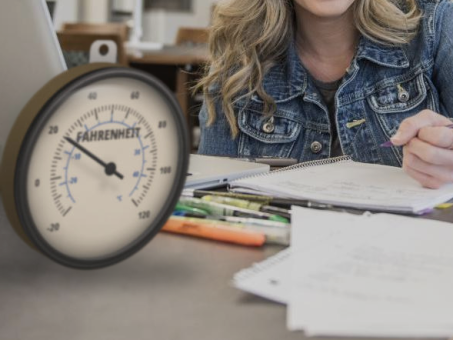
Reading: 20,°F
